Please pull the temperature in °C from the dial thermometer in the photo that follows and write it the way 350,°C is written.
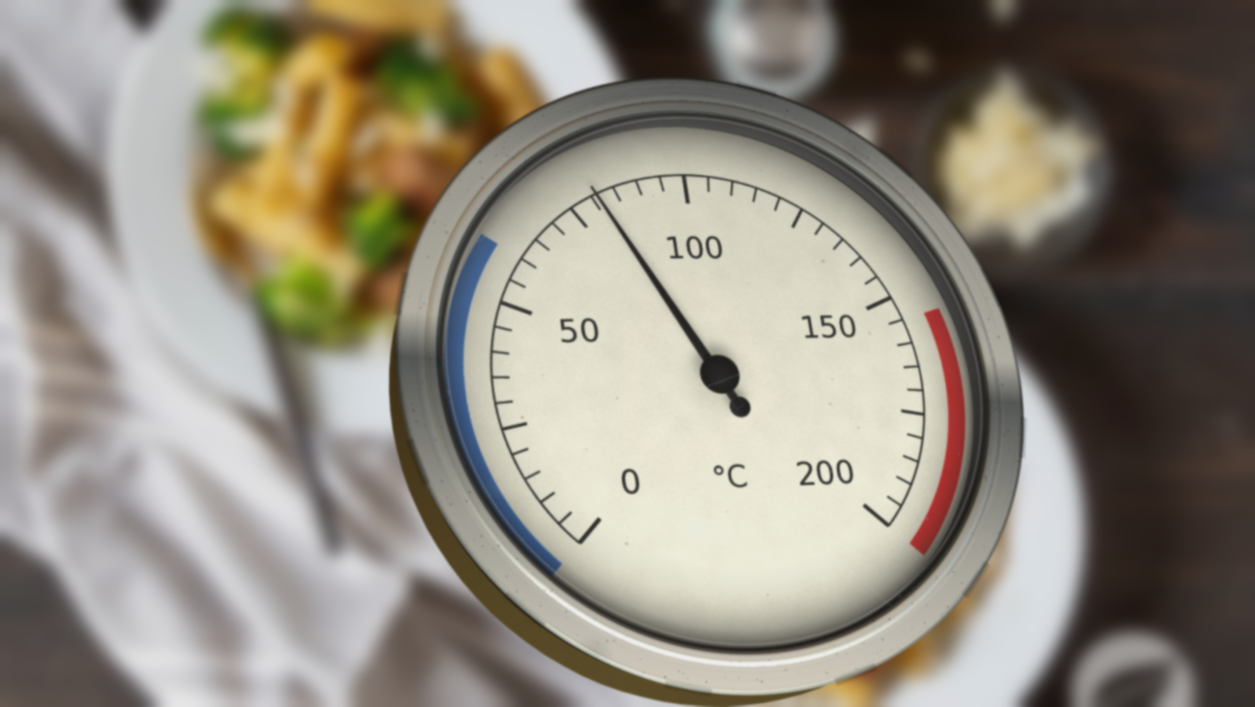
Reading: 80,°C
